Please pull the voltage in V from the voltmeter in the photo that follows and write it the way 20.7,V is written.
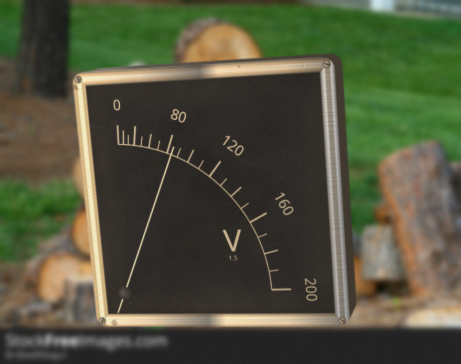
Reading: 85,V
